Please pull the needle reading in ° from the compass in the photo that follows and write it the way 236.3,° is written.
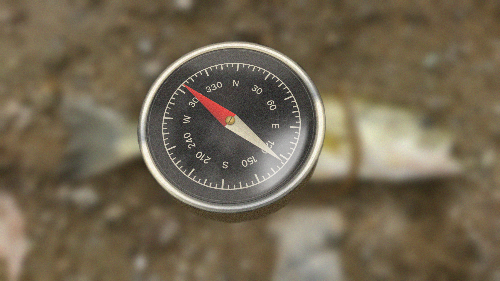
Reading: 305,°
